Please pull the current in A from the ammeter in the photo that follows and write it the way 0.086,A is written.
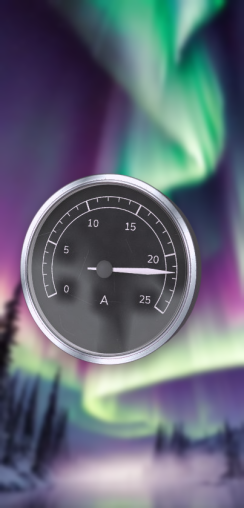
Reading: 21.5,A
